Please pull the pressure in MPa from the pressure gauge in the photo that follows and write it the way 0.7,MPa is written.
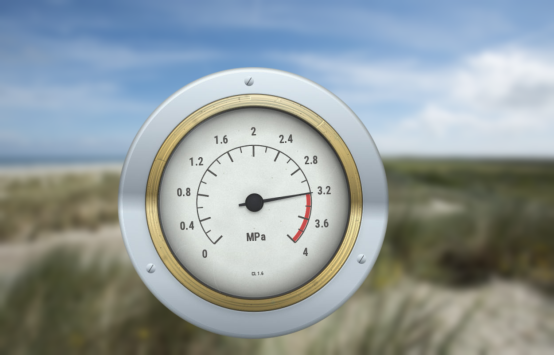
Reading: 3.2,MPa
